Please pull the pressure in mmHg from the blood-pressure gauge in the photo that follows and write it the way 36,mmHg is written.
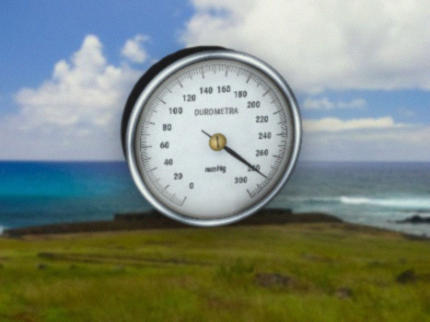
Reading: 280,mmHg
